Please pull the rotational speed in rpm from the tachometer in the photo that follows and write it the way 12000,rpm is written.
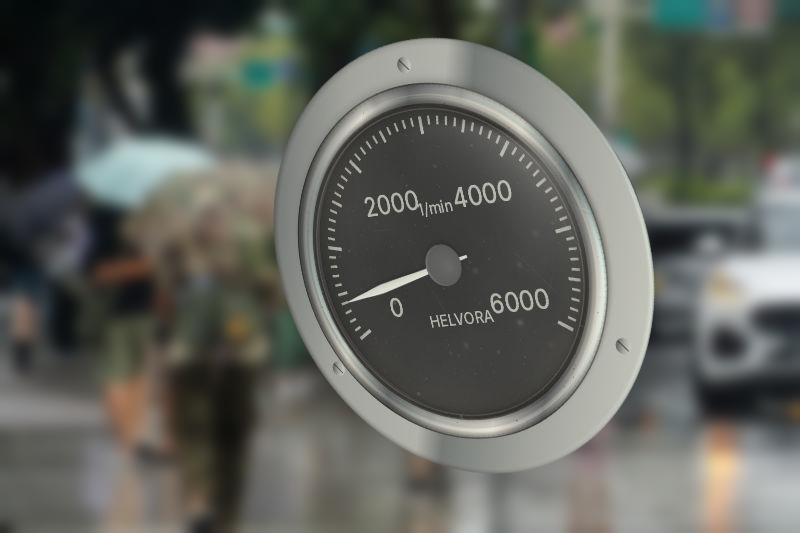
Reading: 400,rpm
